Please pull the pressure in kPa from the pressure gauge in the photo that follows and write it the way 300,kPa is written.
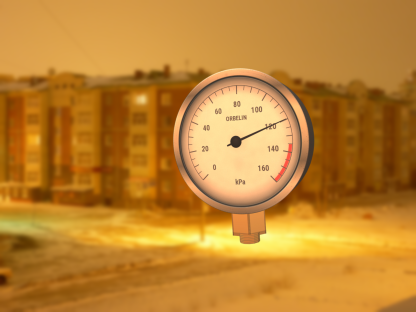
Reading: 120,kPa
